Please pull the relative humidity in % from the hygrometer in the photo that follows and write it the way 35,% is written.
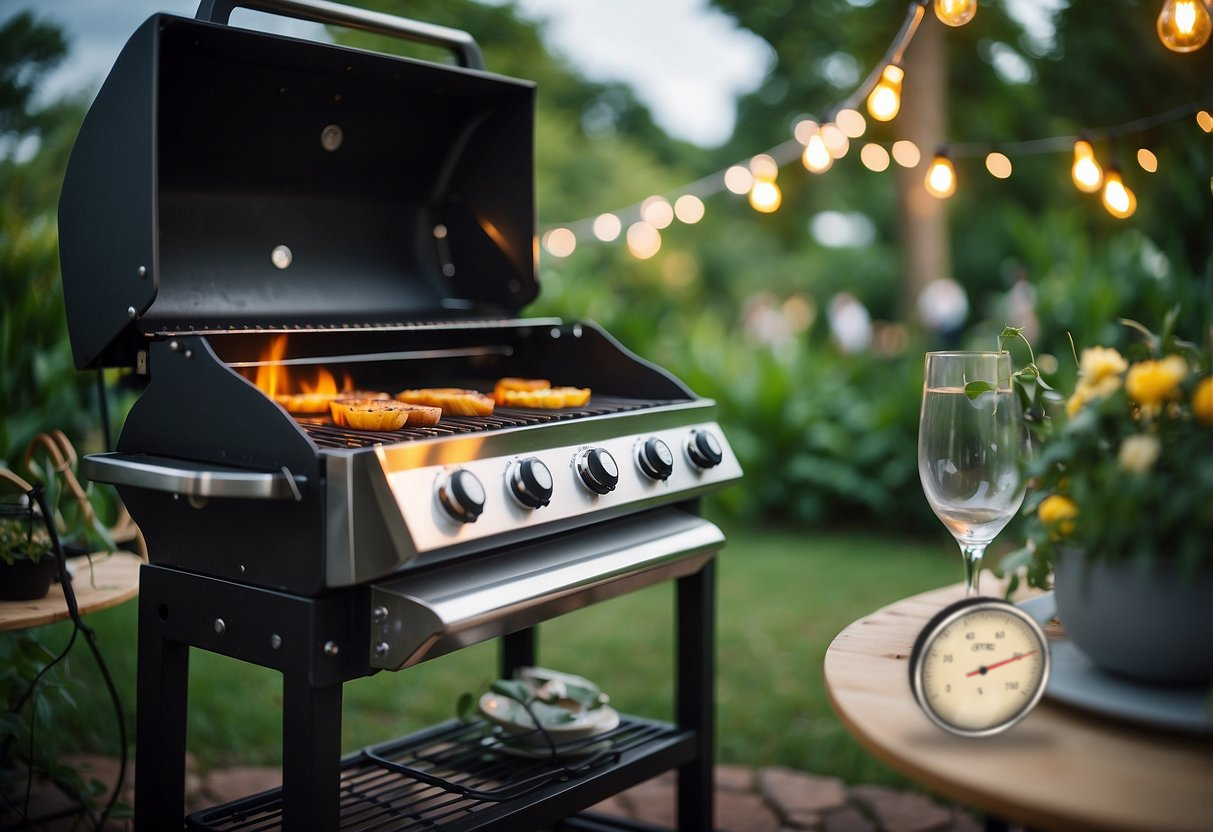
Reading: 80,%
